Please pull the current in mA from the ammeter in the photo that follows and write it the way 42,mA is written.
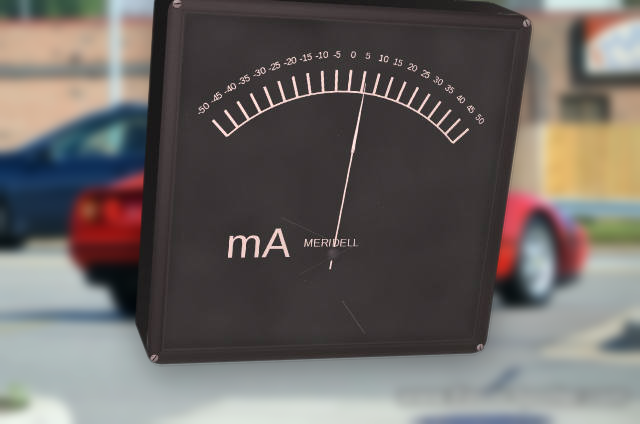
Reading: 5,mA
